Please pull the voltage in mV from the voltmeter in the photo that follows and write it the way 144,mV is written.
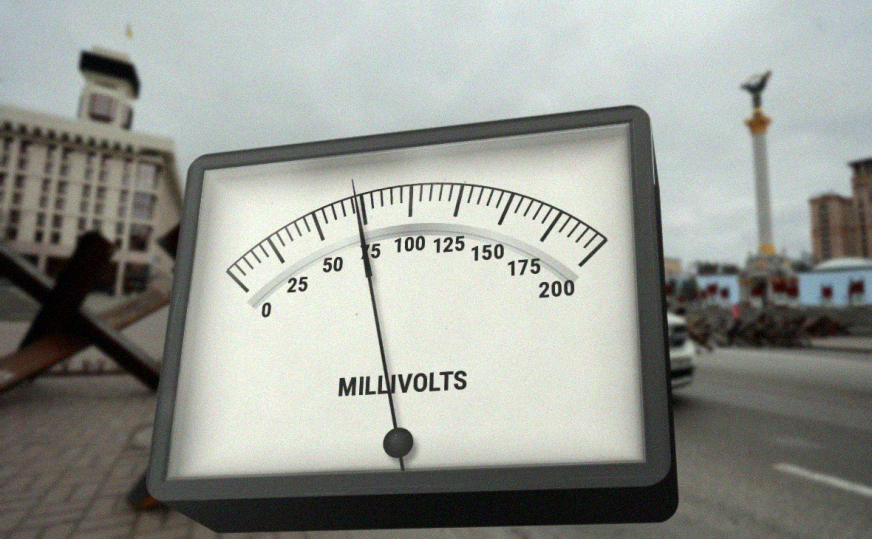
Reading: 72.5,mV
